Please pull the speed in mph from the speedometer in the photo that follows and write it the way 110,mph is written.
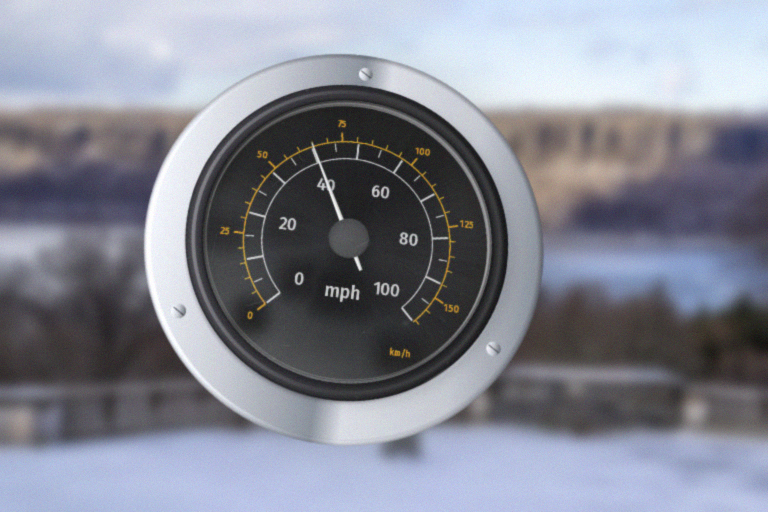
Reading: 40,mph
